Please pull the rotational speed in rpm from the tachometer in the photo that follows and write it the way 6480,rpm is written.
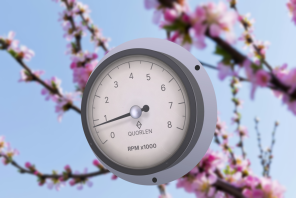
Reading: 750,rpm
